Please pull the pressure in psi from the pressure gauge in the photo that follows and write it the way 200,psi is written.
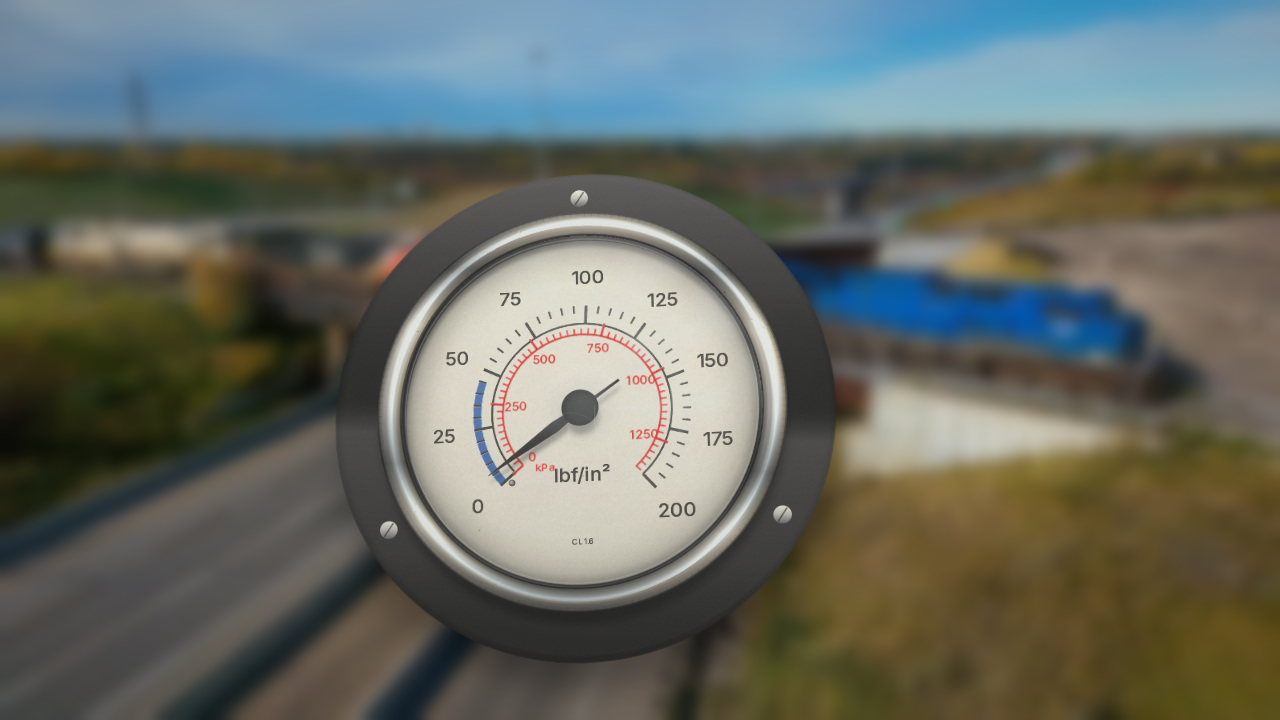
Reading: 5,psi
